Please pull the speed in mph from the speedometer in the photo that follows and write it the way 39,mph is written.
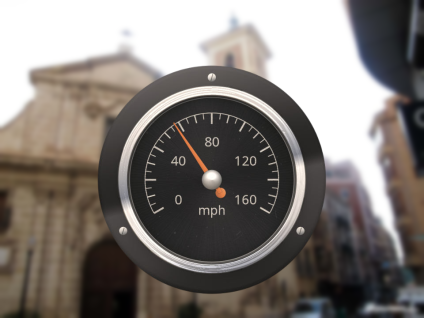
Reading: 57.5,mph
